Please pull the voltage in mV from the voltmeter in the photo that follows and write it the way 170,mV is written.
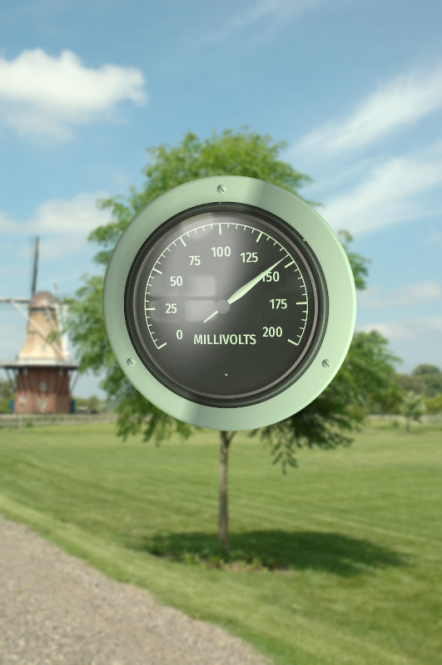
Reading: 145,mV
